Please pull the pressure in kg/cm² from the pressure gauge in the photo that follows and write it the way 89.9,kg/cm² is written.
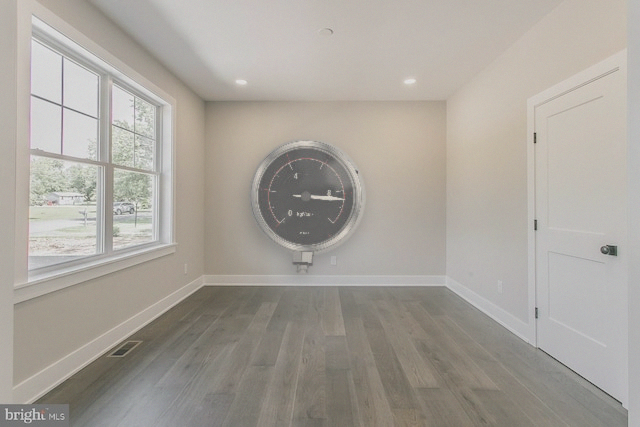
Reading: 8.5,kg/cm²
